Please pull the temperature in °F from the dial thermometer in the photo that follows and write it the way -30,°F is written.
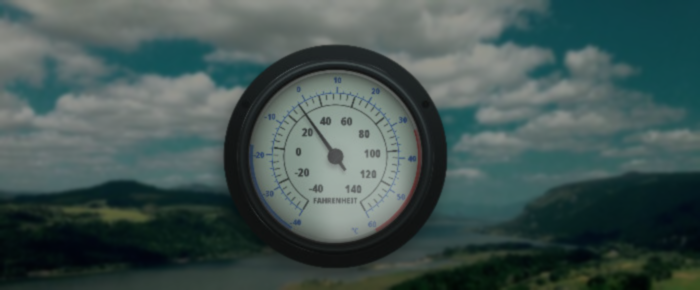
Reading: 28,°F
